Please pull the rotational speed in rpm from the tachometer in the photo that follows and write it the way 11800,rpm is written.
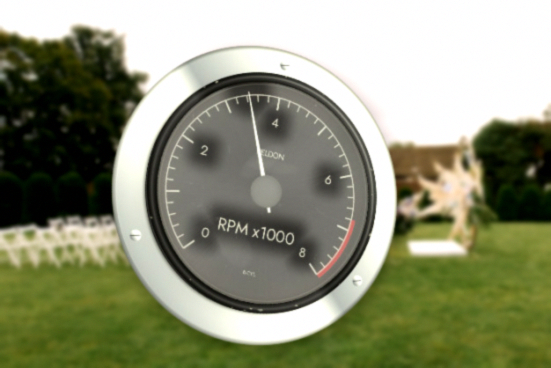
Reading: 3400,rpm
